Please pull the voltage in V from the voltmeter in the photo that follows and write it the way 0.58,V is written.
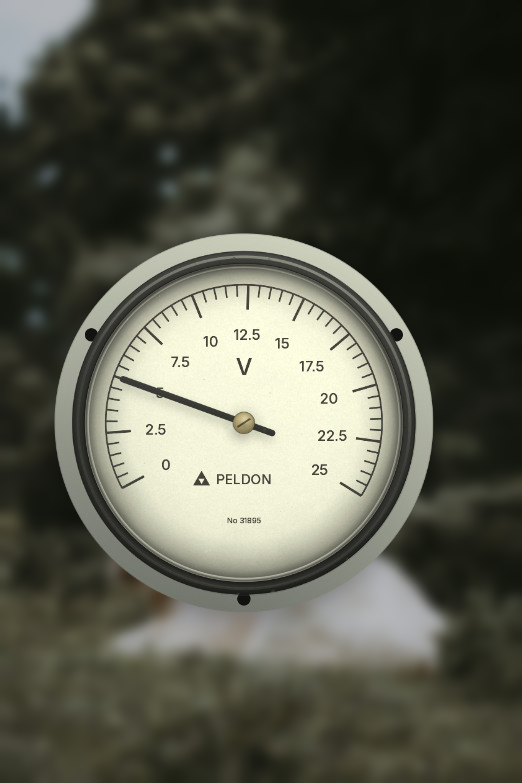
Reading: 5,V
